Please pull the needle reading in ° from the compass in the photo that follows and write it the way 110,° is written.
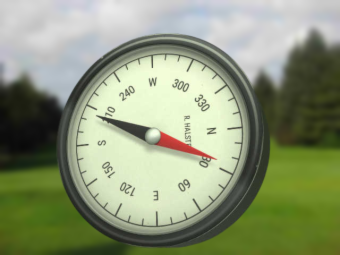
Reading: 25,°
